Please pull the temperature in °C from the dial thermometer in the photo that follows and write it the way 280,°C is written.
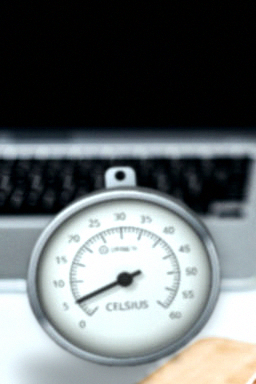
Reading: 5,°C
